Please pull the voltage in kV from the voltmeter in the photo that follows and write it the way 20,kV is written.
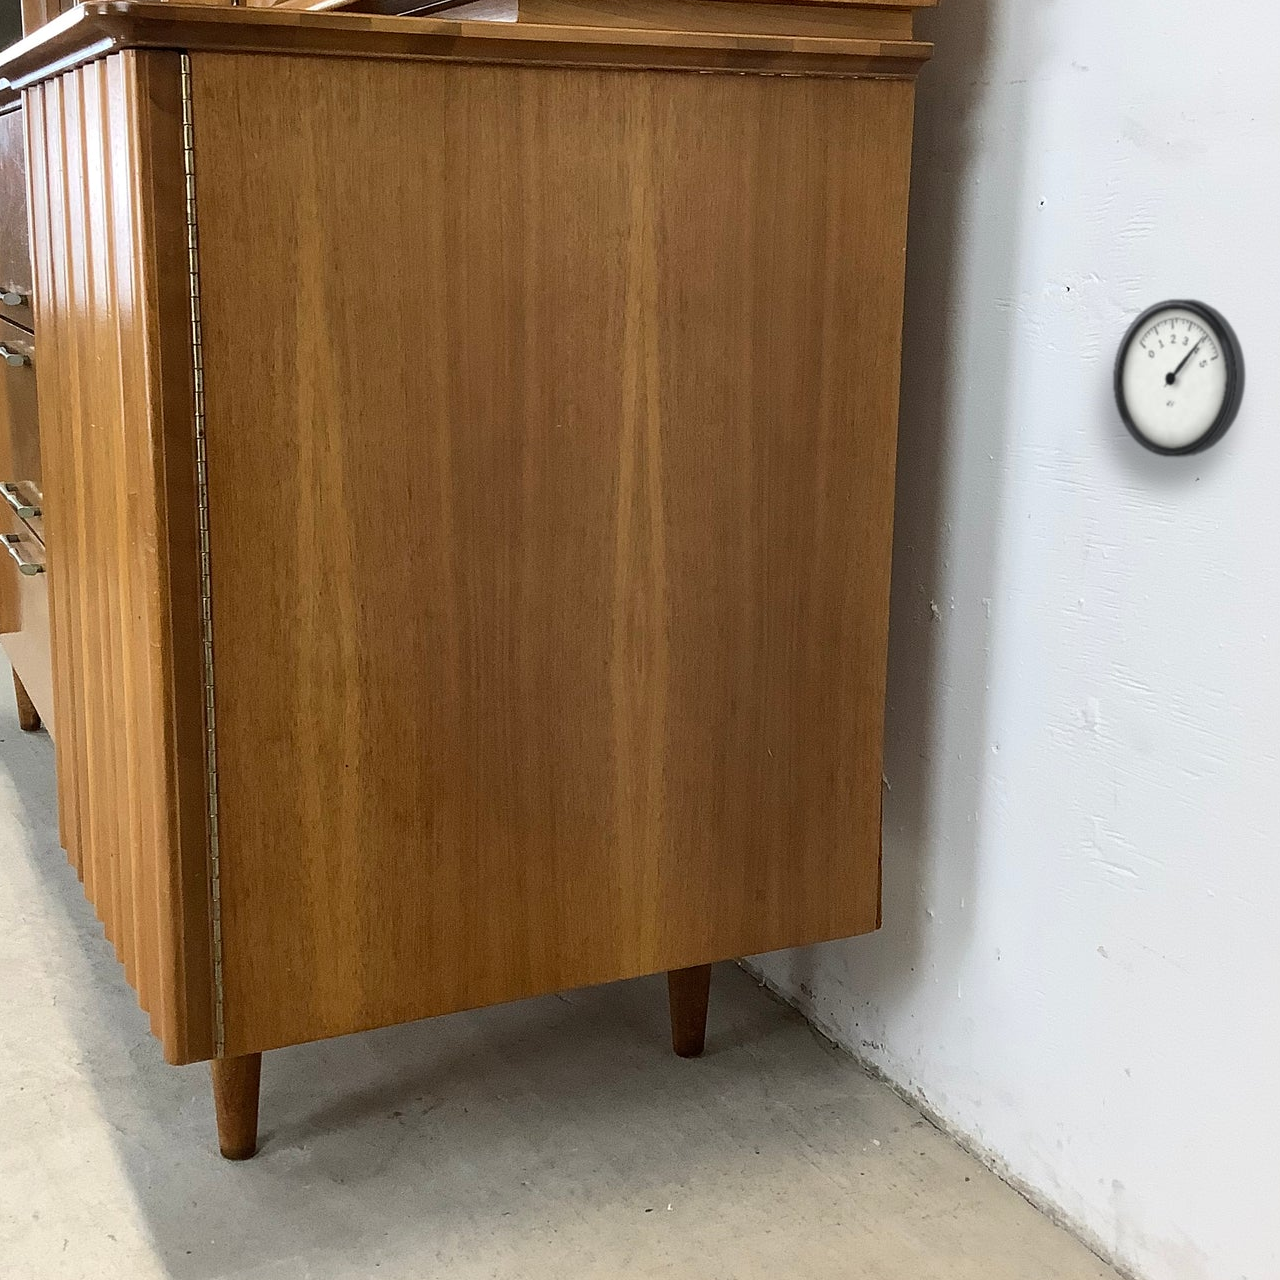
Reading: 4,kV
